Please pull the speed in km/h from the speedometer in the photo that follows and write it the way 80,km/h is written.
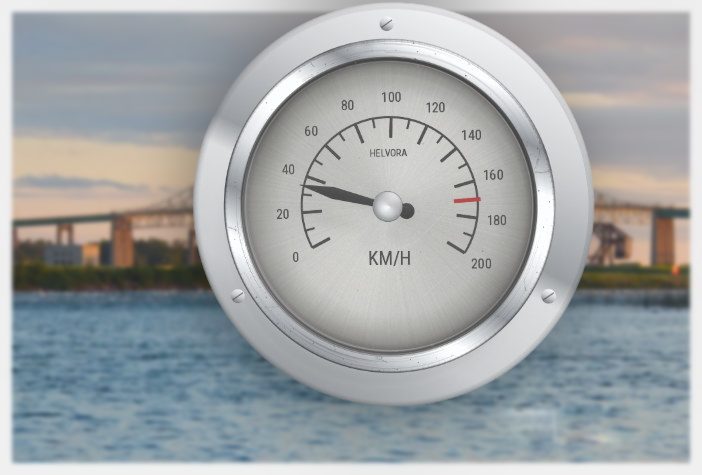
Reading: 35,km/h
